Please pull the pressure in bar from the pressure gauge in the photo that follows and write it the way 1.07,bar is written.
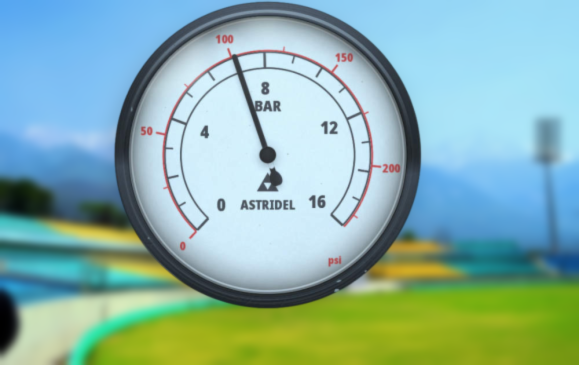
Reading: 7,bar
